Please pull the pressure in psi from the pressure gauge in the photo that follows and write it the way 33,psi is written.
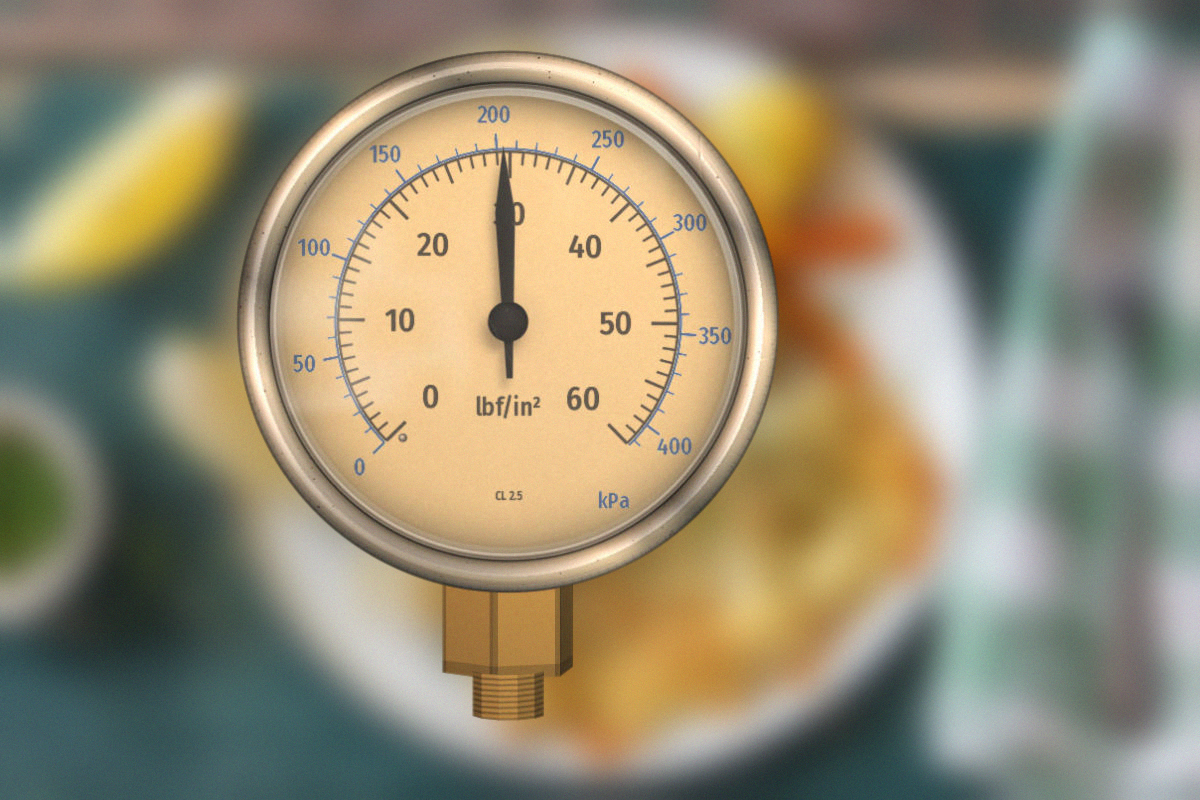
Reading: 29.5,psi
